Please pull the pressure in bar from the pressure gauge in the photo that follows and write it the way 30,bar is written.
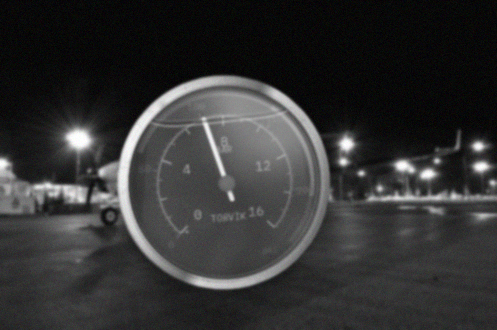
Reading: 7,bar
